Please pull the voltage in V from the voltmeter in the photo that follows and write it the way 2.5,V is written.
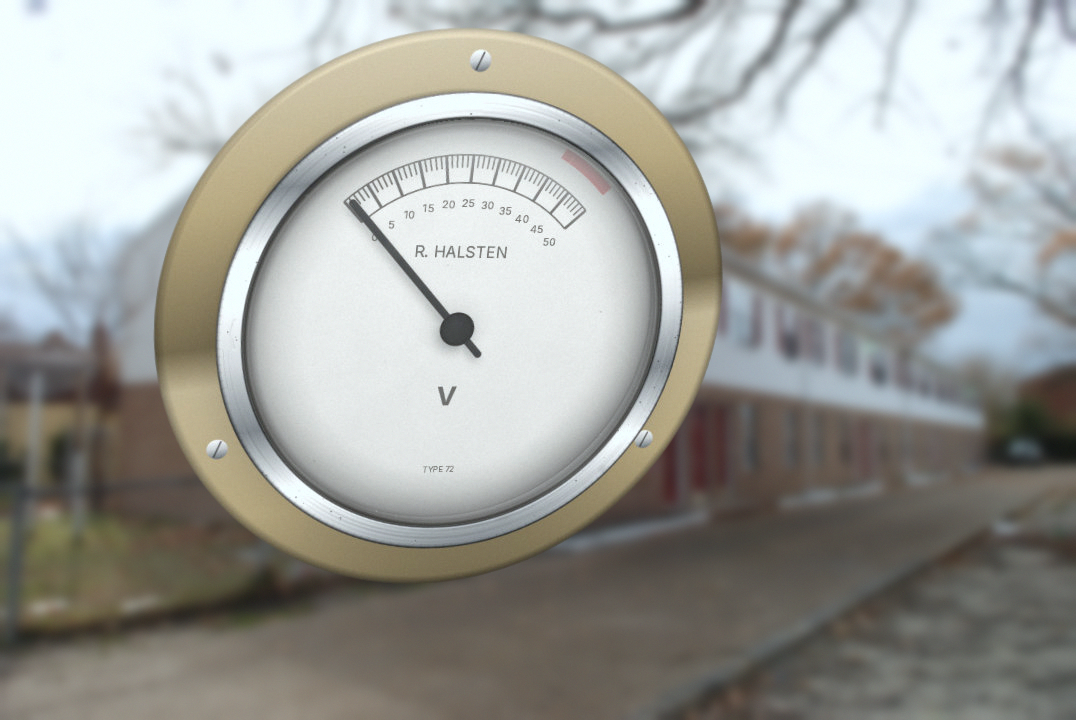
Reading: 1,V
